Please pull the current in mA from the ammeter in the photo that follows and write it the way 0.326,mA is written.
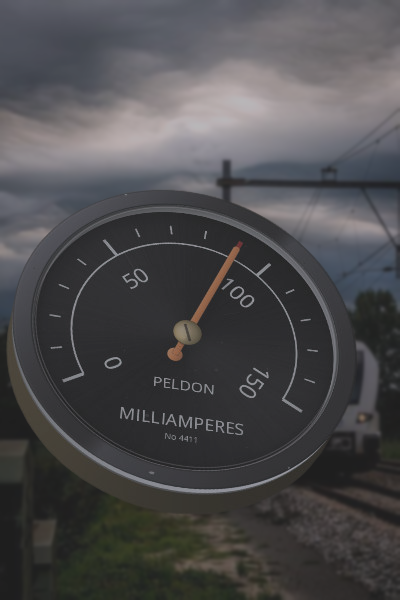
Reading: 90,mA
